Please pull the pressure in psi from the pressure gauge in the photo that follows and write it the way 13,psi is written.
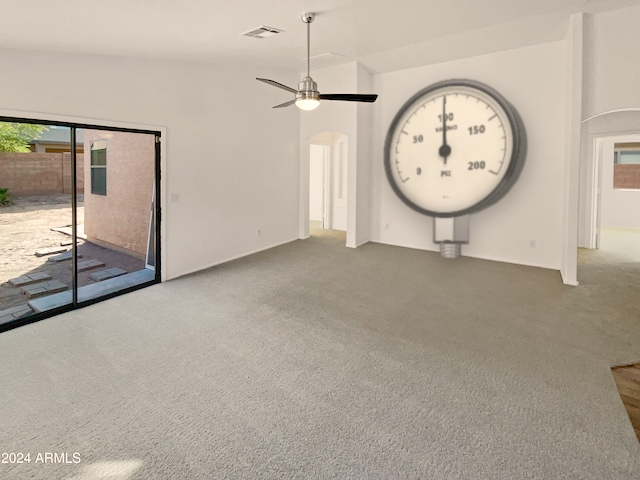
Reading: 100,psi
